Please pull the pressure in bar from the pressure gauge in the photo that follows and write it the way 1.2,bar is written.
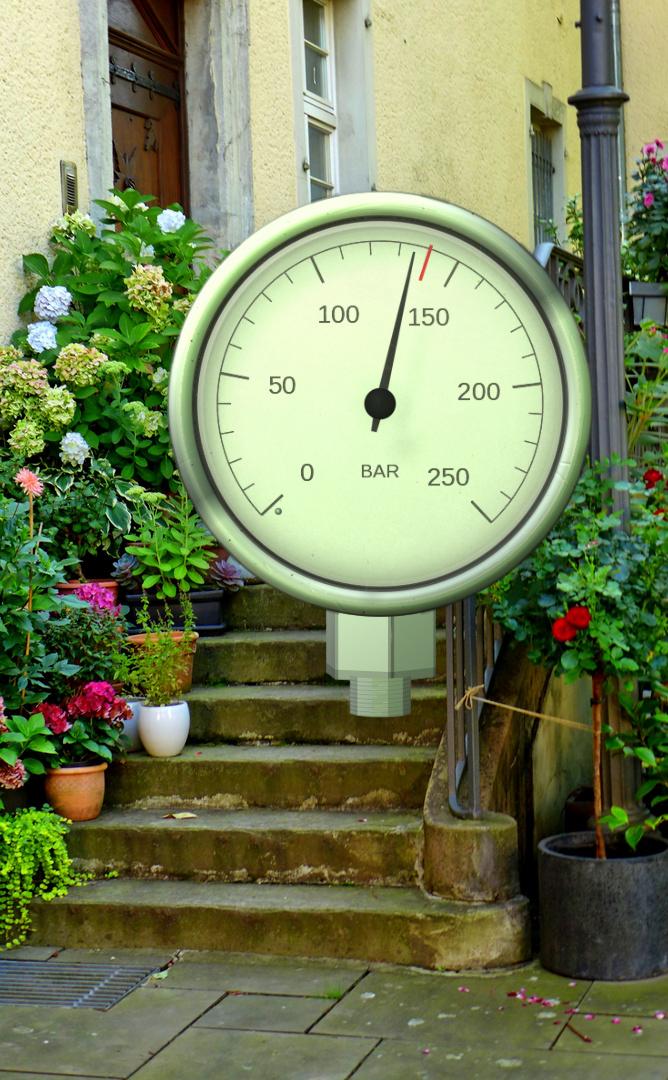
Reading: 135,bar
